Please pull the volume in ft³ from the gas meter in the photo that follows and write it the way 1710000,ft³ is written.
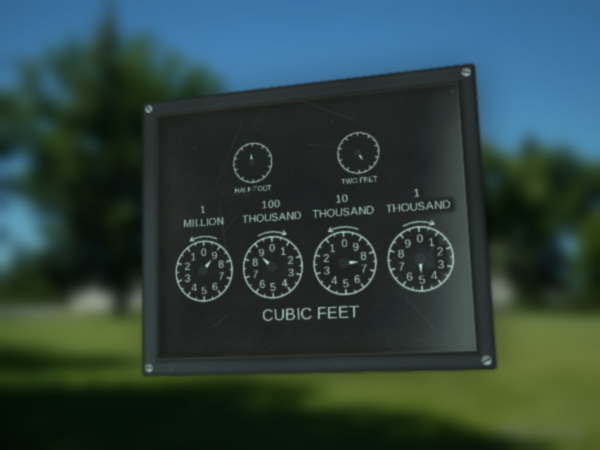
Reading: 887500,ft³
